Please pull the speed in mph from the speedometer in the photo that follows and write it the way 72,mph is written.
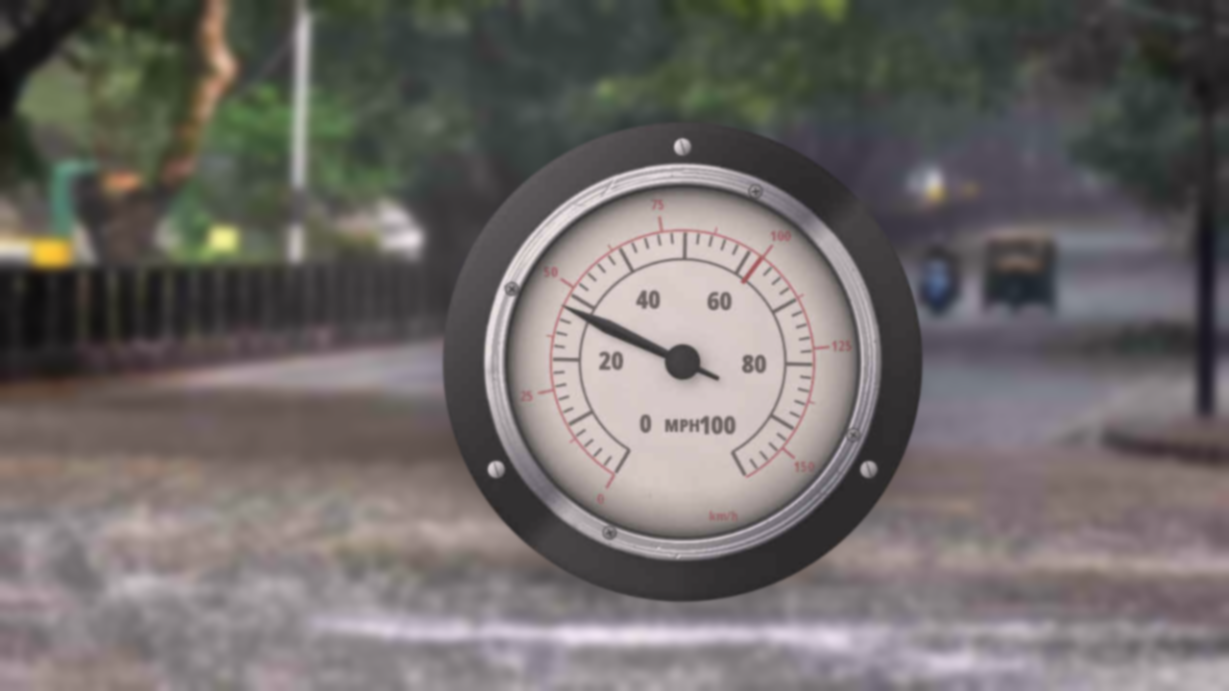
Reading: 28,mph
